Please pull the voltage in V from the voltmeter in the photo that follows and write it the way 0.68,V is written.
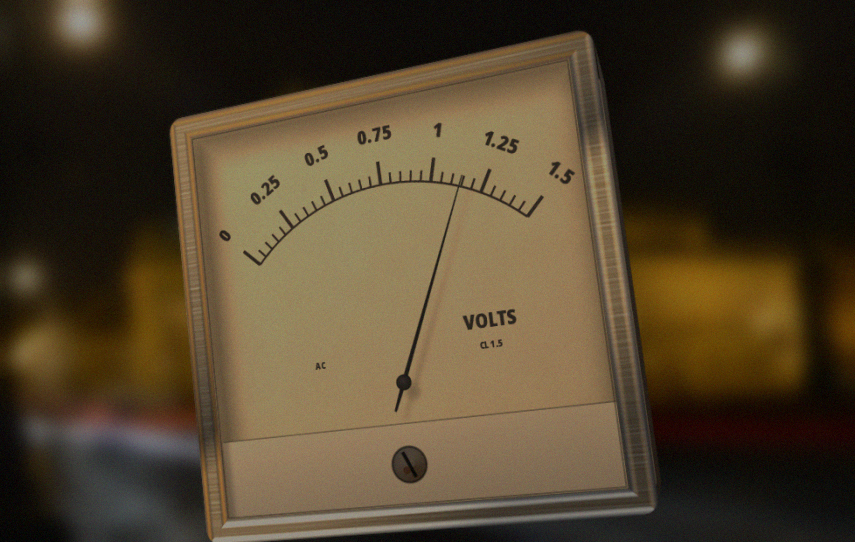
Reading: 1.15,V
